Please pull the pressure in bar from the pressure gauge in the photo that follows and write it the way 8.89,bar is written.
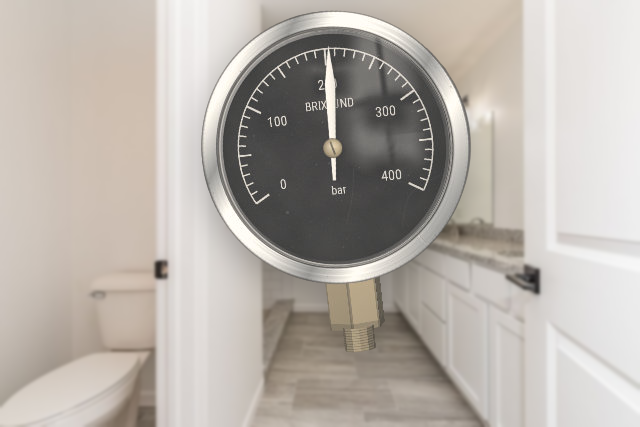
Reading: 205,bar
